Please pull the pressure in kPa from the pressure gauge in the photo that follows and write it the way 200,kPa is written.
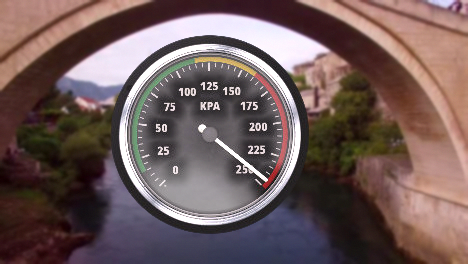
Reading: 245,kPa
